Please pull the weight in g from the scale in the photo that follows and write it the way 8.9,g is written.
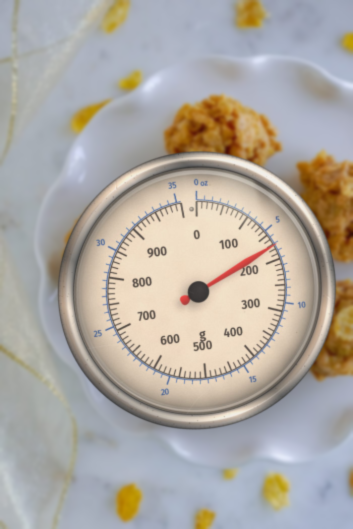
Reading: 170,g
